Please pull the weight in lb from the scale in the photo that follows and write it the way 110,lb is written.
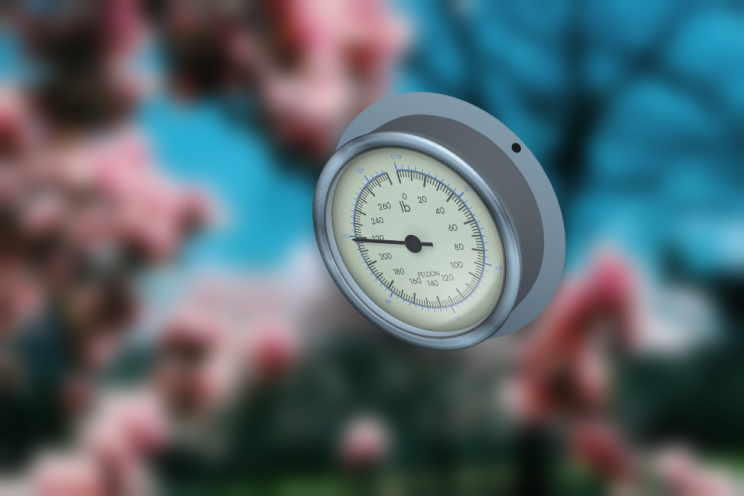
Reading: 220,lb
